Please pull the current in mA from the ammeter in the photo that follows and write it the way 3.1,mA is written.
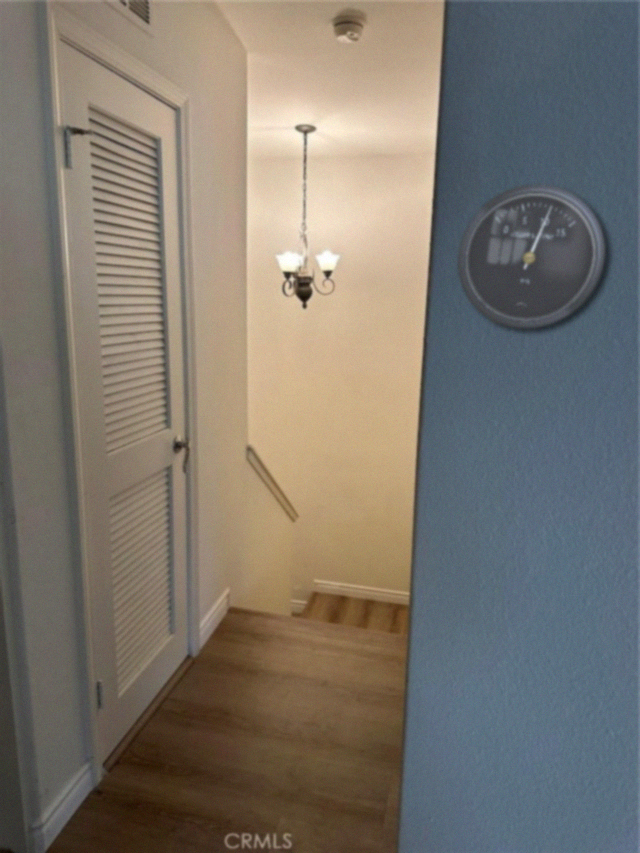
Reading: 10,mA
